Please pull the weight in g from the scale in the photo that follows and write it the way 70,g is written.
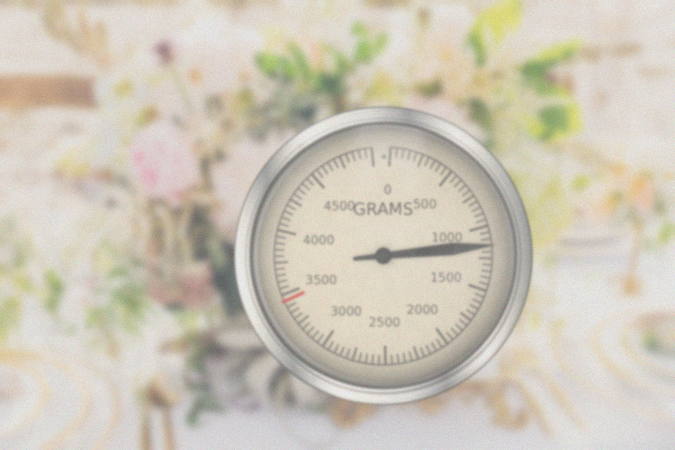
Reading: 1150,g
